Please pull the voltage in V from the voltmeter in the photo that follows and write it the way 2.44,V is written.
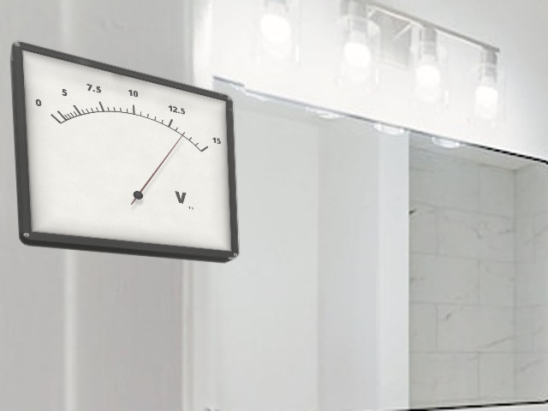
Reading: 13.5,V
